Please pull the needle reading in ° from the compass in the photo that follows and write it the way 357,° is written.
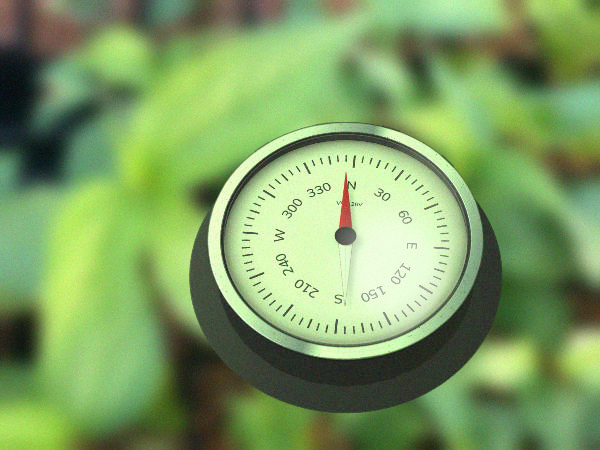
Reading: 355,°
